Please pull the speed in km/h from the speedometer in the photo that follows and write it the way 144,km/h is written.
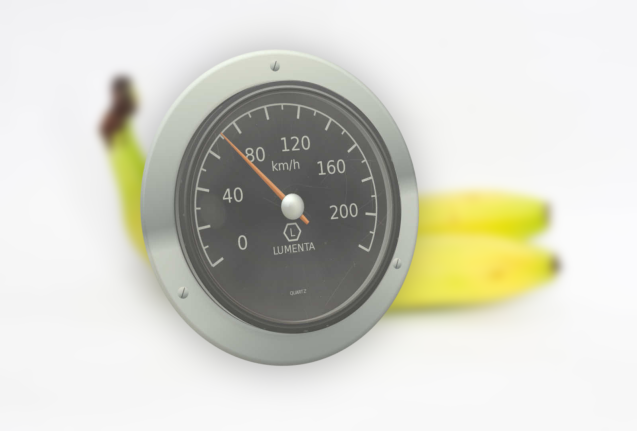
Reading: 70,km/h
